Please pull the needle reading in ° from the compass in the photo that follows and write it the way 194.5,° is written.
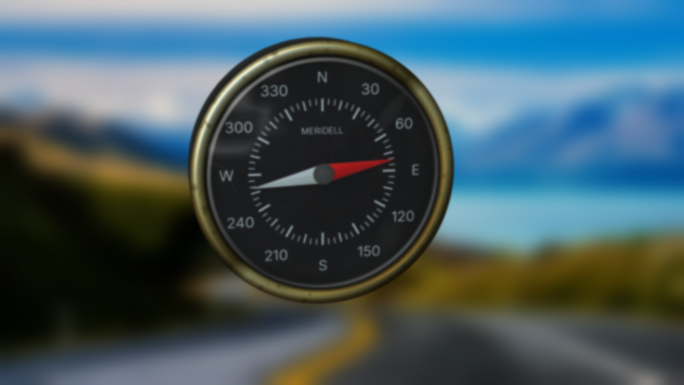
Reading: 80,°
